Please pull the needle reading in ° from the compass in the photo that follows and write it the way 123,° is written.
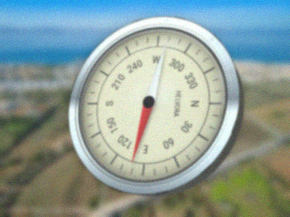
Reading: 100,°
